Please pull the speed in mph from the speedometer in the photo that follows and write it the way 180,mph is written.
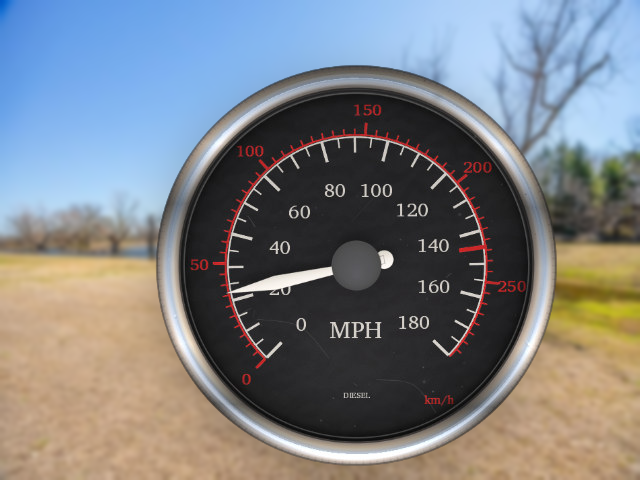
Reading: 22.5,mph
